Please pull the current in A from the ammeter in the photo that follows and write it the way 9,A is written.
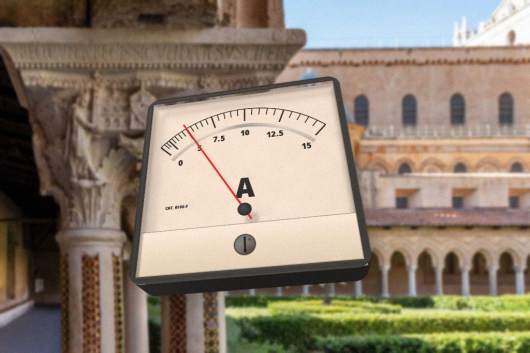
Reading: 5,A
